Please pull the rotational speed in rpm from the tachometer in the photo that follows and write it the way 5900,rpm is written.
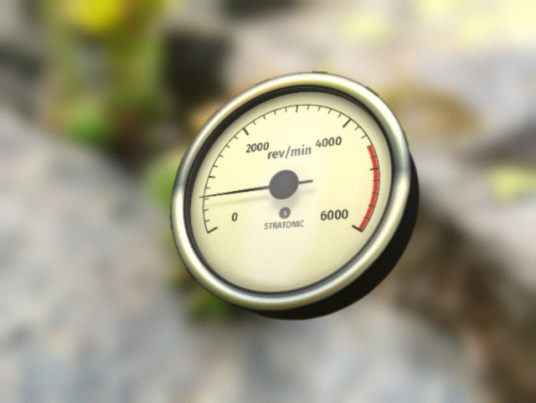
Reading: 600,rpm
